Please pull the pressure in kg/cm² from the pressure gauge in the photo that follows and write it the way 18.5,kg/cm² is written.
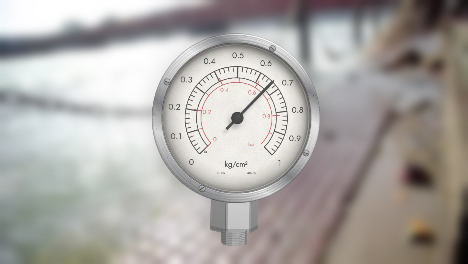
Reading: 0.66,kg/cm²
